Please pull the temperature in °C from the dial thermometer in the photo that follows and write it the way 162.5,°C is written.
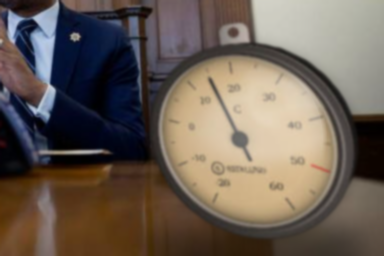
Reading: 15,°C
